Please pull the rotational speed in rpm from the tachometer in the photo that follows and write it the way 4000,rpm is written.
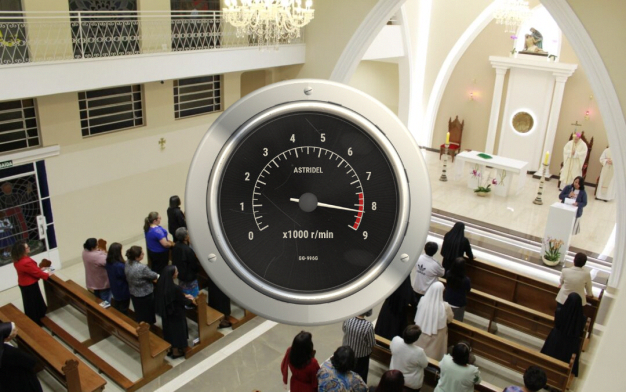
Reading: 8250,rpm
